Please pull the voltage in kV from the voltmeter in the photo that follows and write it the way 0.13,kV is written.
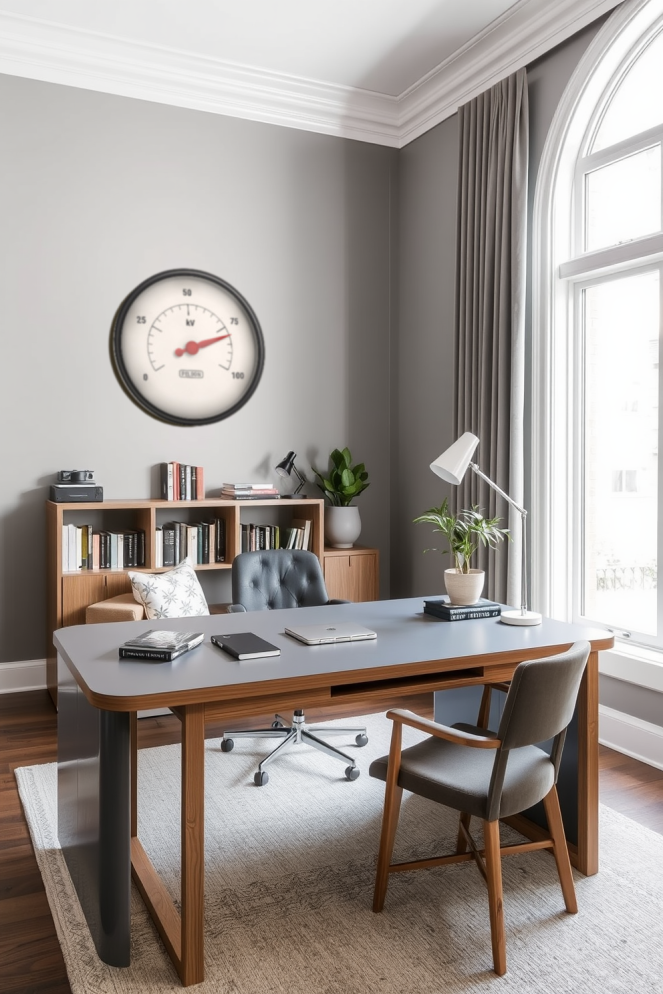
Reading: 80,kV
